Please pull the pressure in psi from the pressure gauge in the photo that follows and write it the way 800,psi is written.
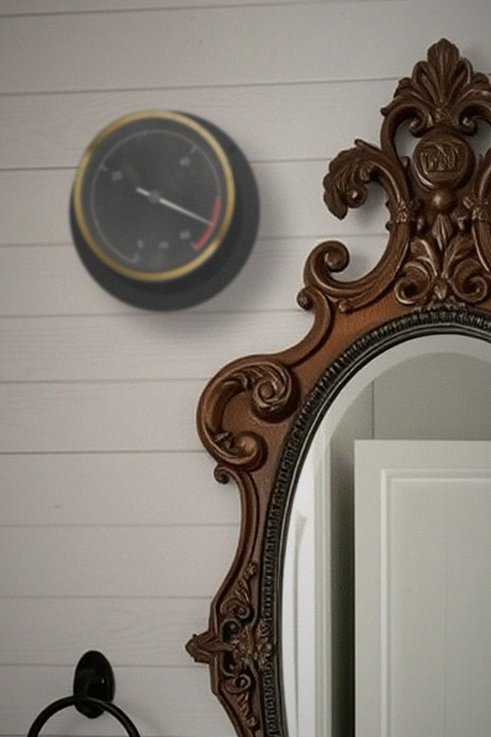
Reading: 55,psi
